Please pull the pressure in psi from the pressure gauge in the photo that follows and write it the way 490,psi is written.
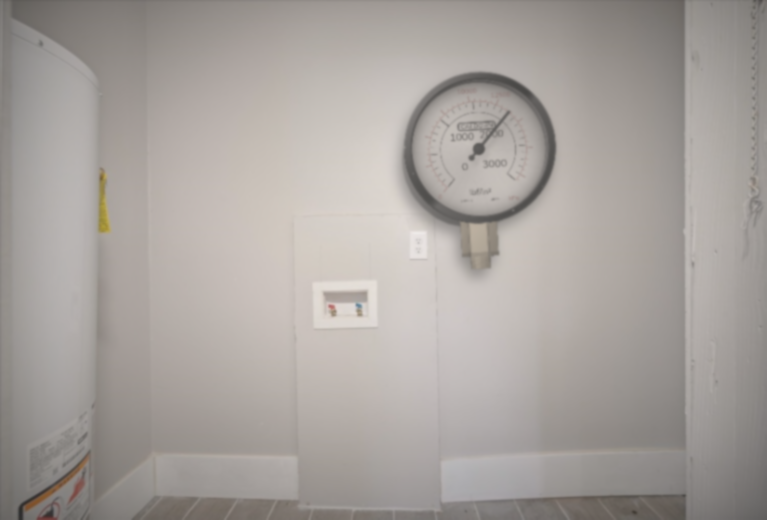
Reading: 2000,psi
